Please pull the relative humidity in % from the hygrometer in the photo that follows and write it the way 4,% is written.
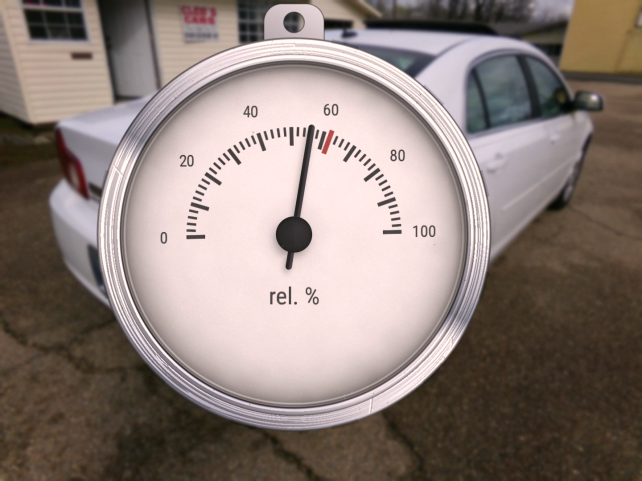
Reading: 56,%
